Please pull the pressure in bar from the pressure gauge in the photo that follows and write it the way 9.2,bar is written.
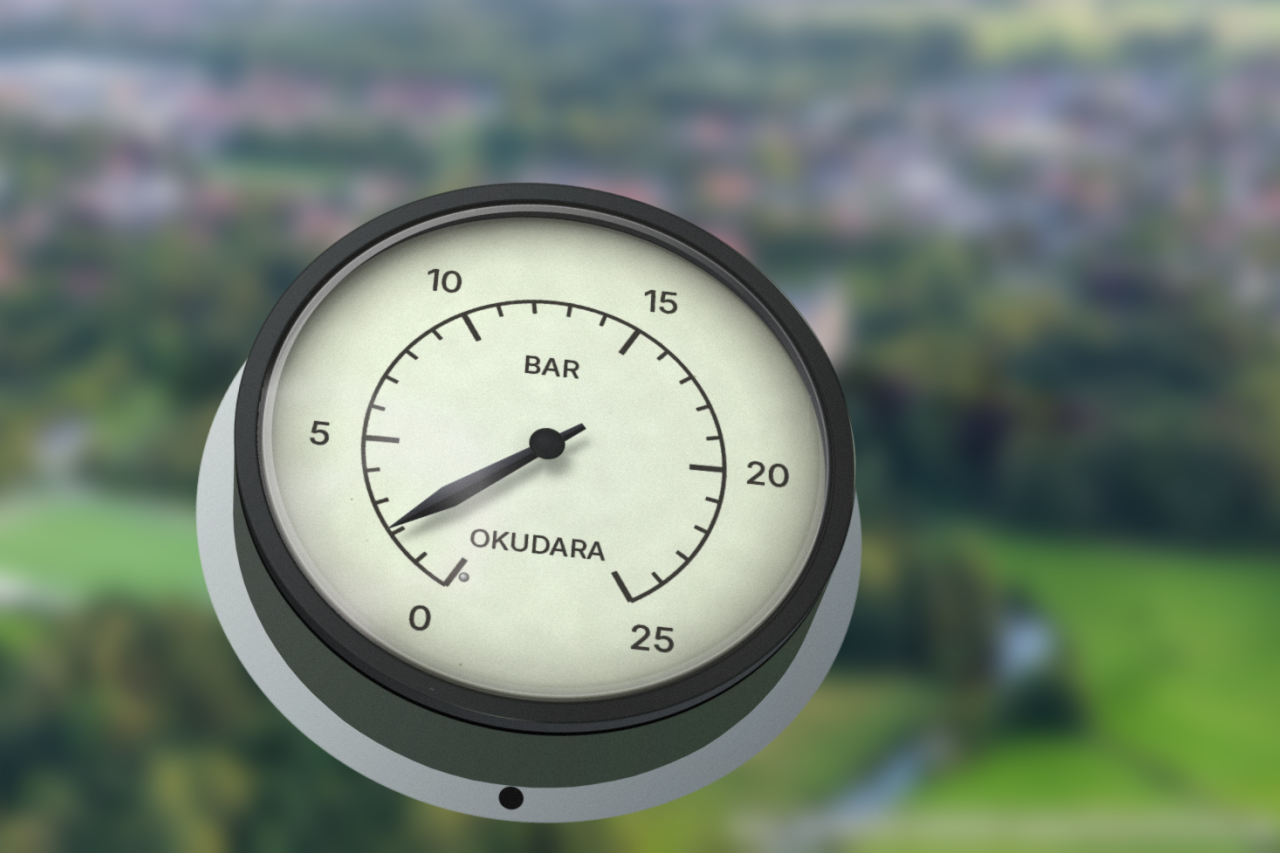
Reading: 2,bar
